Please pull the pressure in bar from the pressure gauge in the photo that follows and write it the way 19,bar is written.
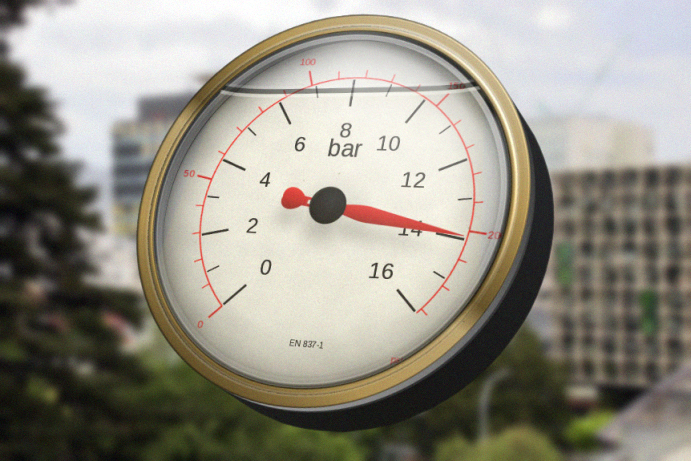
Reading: 14,bar
